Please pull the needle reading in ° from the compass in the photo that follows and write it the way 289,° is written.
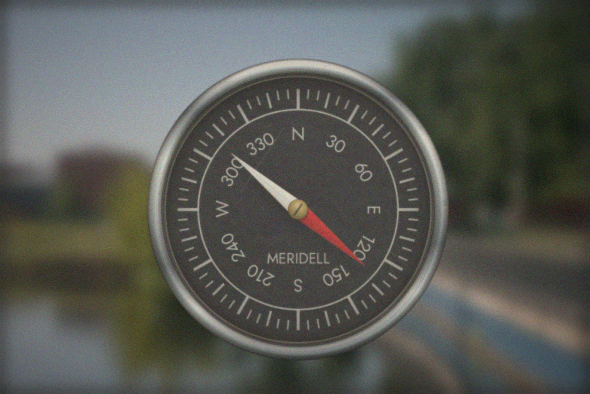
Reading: 130,°
